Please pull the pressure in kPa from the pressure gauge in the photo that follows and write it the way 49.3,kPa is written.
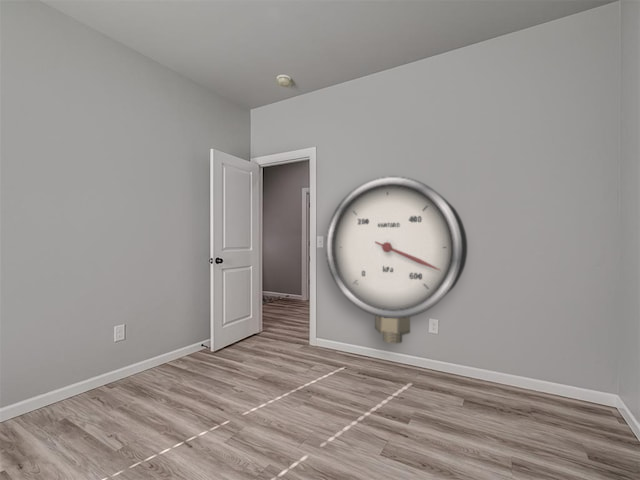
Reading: 550,kPa
